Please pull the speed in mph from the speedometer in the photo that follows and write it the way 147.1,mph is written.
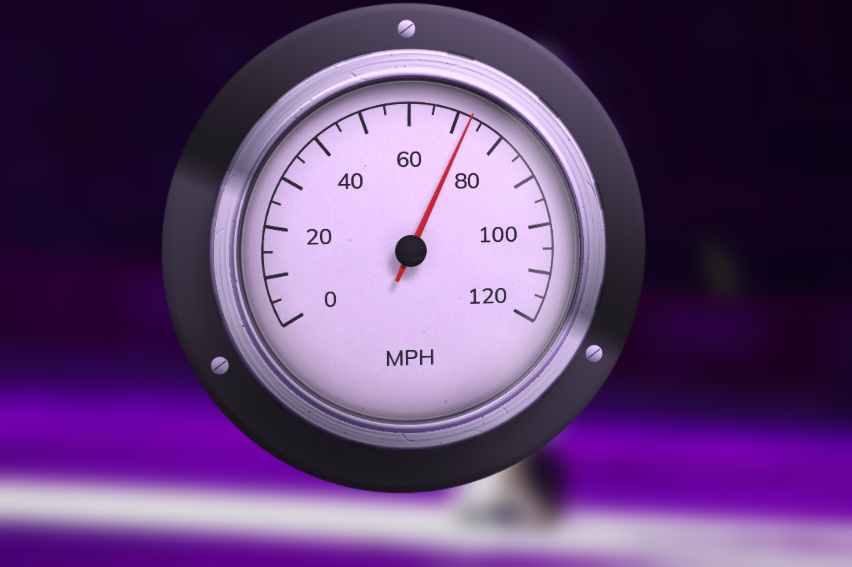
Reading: 72.5,mph
